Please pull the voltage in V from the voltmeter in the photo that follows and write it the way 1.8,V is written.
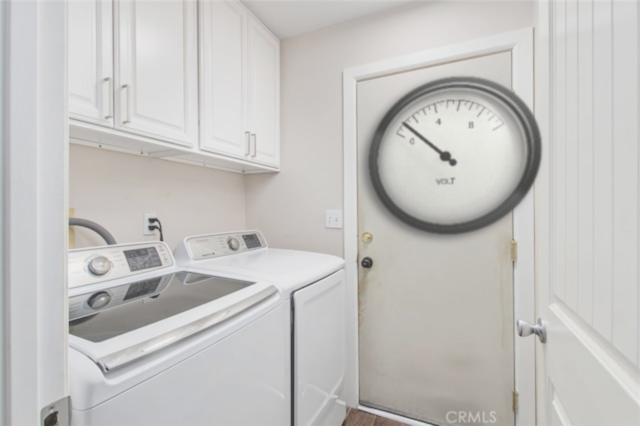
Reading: 1,V
